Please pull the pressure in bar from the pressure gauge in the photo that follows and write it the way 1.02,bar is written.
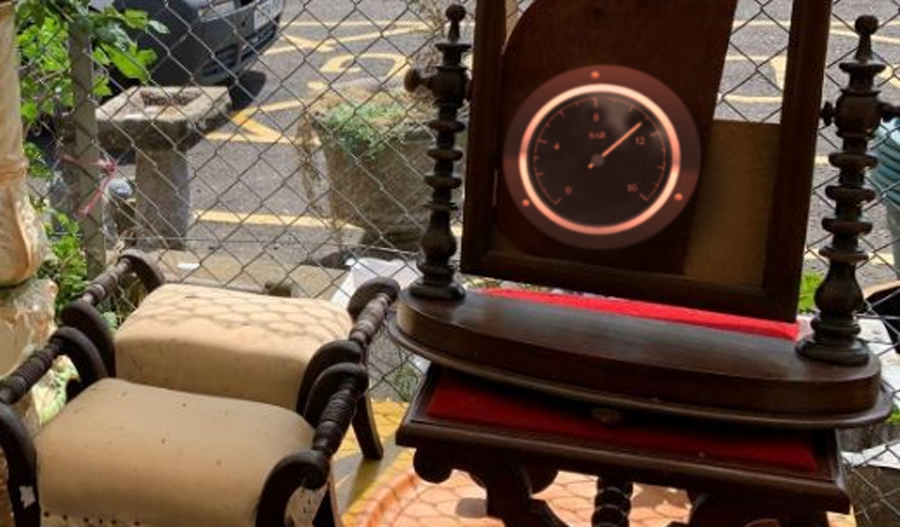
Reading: 11,bar
